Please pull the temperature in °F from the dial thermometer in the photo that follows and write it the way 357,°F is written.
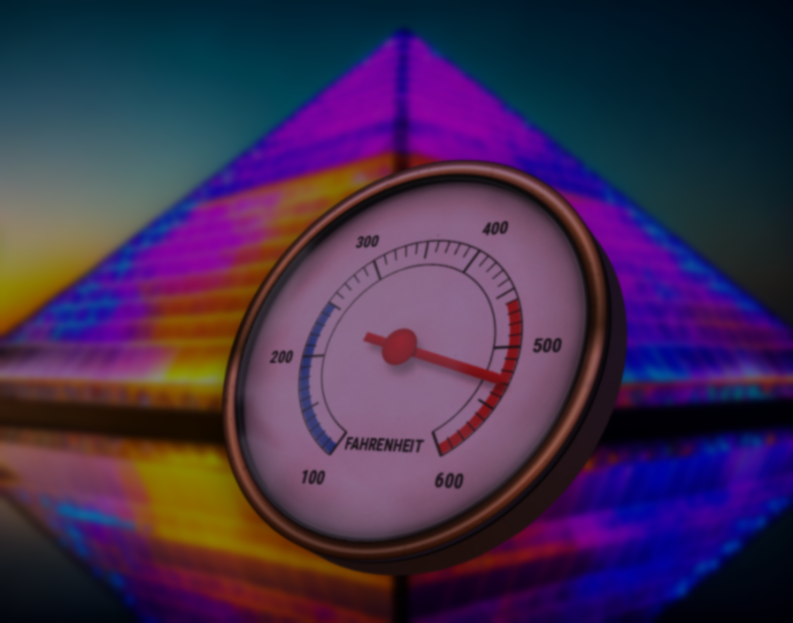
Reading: 530,°F
